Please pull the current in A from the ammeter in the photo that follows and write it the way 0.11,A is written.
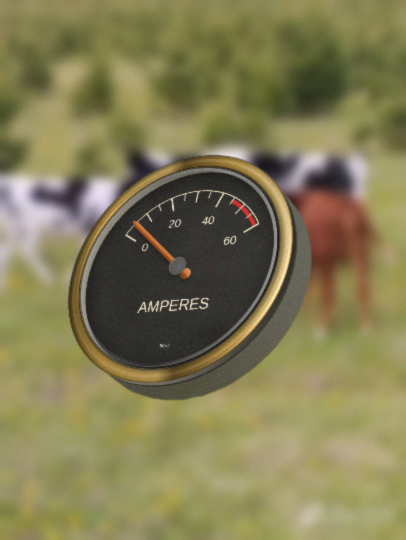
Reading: 5,A
